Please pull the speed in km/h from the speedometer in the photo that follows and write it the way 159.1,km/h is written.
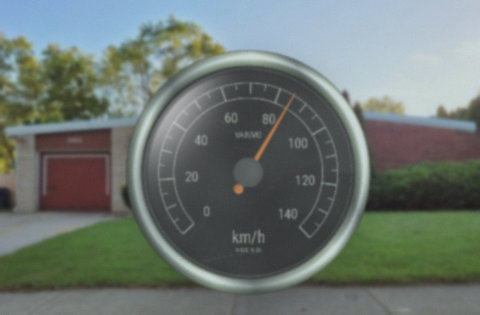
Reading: 85,km/h
